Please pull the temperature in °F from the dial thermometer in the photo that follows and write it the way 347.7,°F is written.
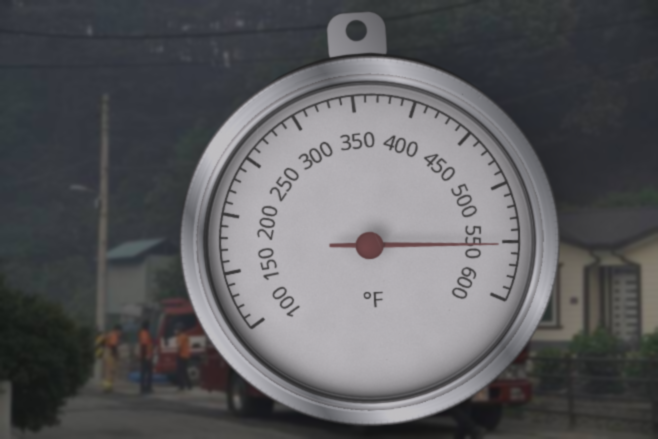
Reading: 550,°F
